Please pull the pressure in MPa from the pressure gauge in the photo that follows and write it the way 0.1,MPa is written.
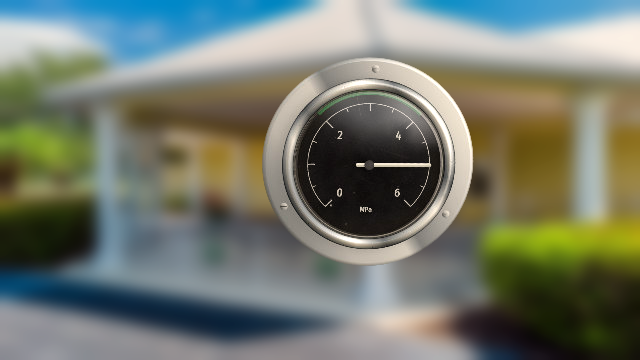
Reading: 5,MPa
